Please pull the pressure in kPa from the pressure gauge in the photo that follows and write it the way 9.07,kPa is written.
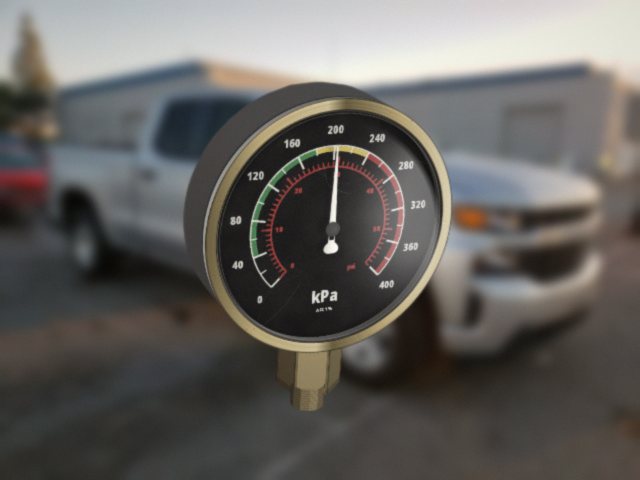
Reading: 200,kPa
